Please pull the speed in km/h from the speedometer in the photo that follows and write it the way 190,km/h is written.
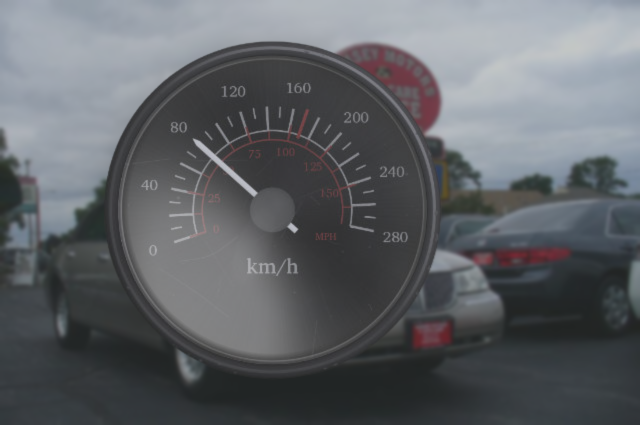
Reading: 80,km/h
